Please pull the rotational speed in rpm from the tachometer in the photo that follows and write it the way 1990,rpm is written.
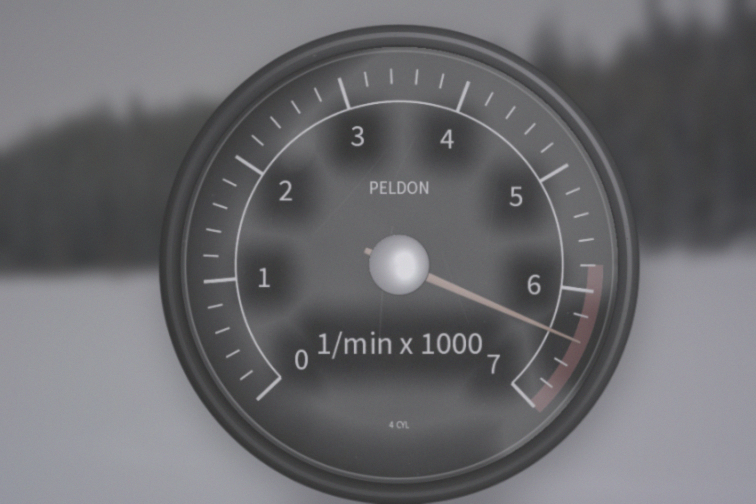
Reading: 6400,rpm
